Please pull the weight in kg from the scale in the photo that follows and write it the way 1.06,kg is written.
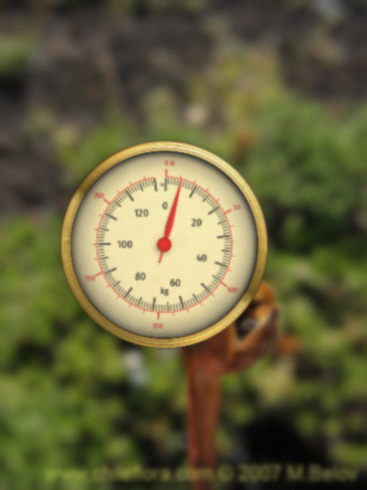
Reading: 5,kg
